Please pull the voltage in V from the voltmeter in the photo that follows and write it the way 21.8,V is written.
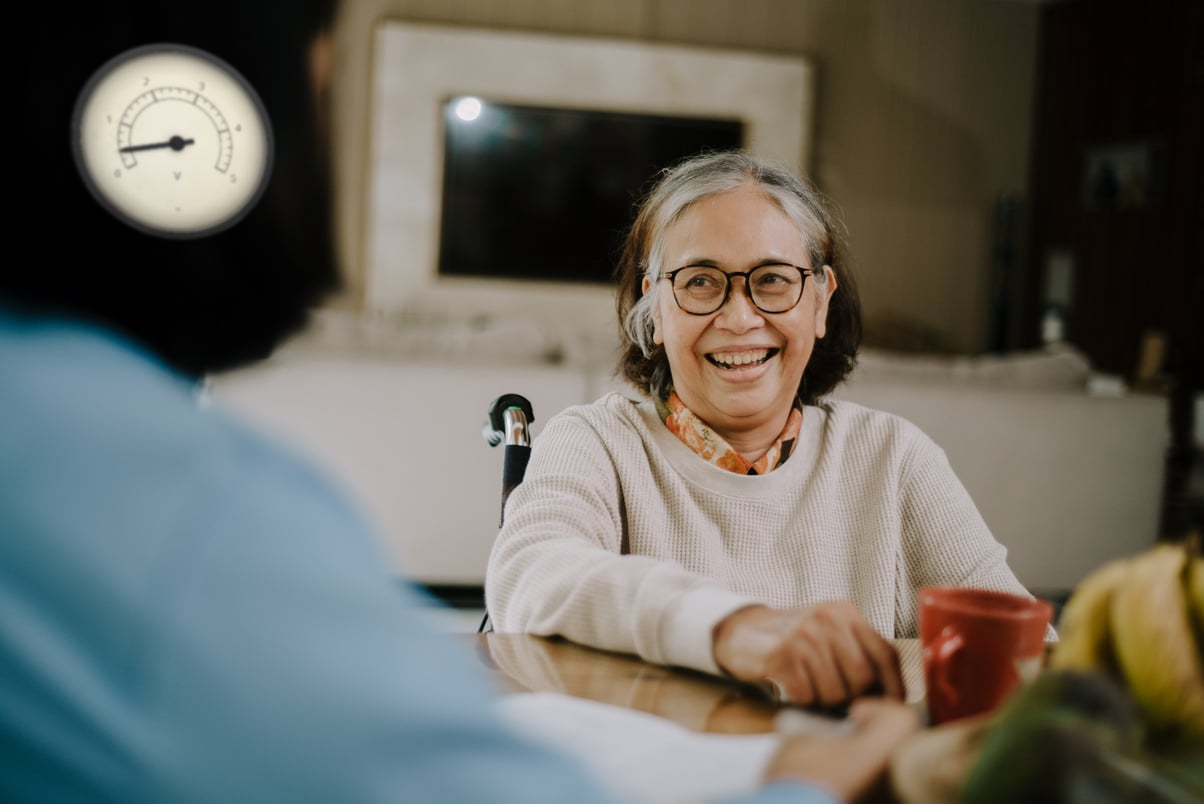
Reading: 0.4,V
